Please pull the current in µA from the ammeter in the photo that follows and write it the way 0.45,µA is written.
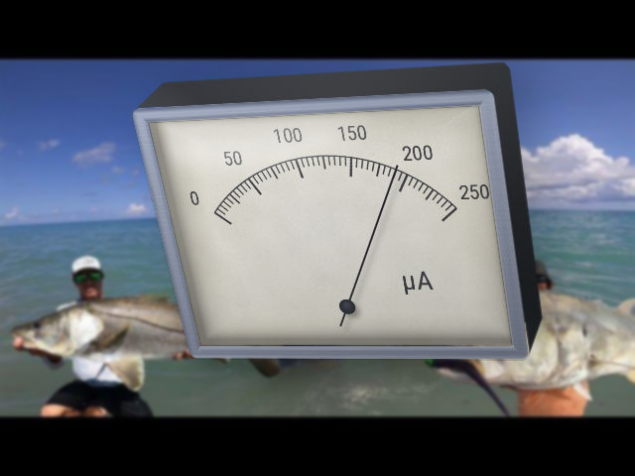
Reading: 190,µA
